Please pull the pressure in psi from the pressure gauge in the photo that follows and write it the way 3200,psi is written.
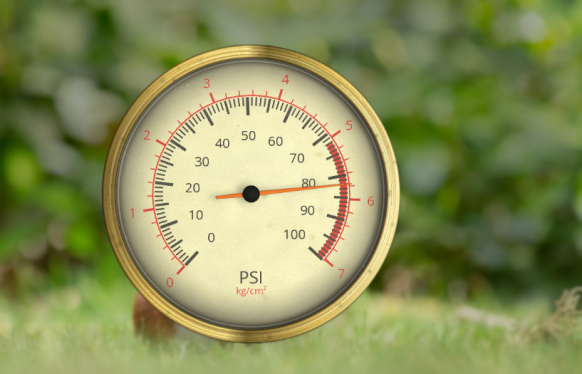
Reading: 82,psi
